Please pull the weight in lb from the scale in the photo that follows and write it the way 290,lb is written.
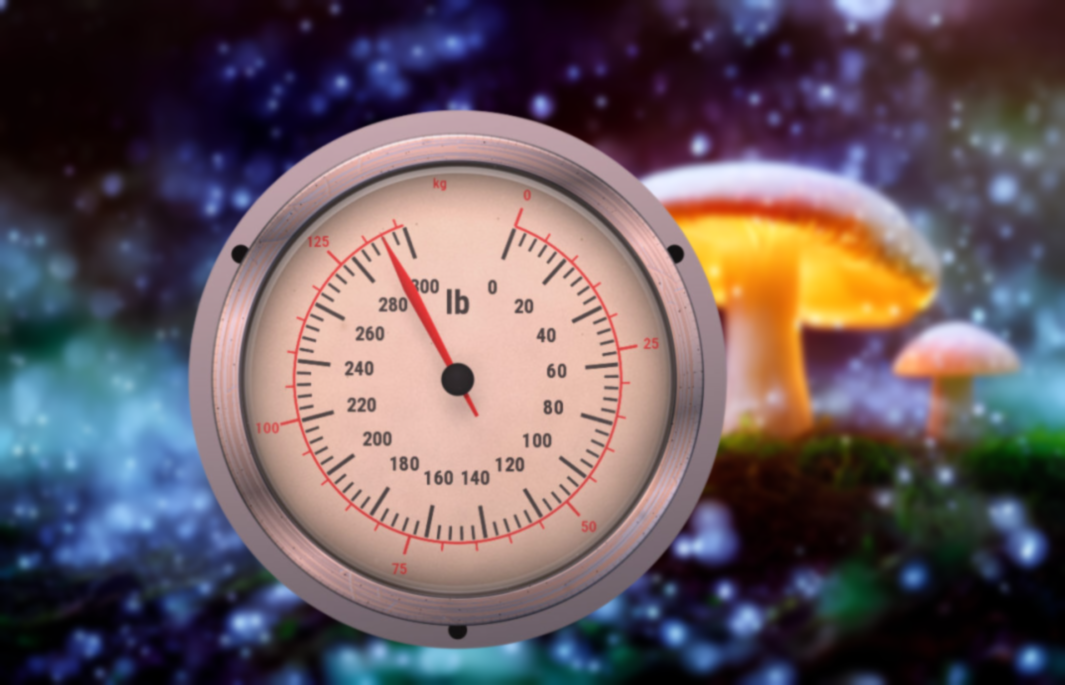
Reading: 292,lb
